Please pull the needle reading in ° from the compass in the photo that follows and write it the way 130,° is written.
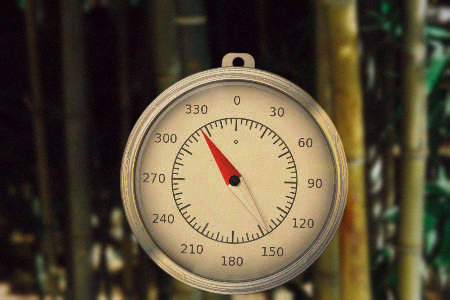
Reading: 325,°
